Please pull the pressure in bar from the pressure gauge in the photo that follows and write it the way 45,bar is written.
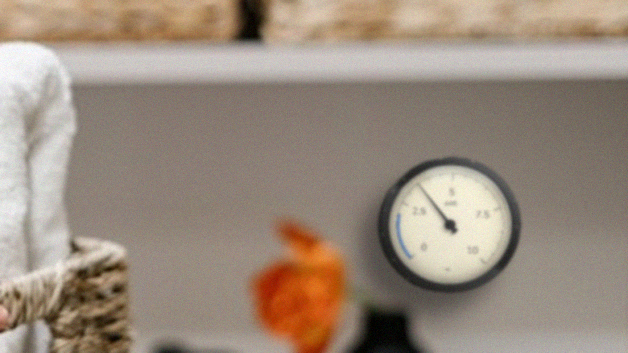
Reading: 3.5,bar
